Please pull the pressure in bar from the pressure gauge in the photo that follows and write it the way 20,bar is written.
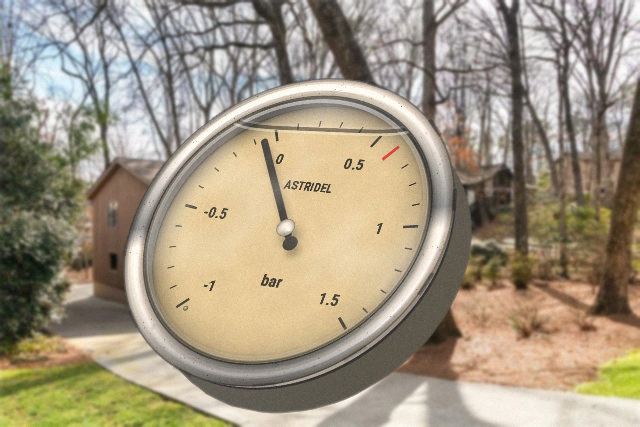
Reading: -0.05,bar
